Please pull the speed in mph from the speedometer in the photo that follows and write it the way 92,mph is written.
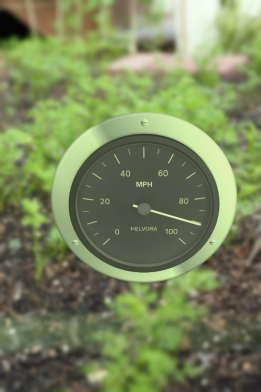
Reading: 90,mph
